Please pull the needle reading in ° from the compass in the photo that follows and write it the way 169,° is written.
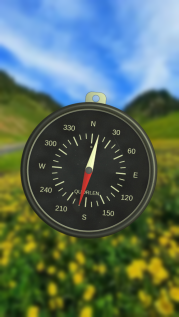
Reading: 190,°
